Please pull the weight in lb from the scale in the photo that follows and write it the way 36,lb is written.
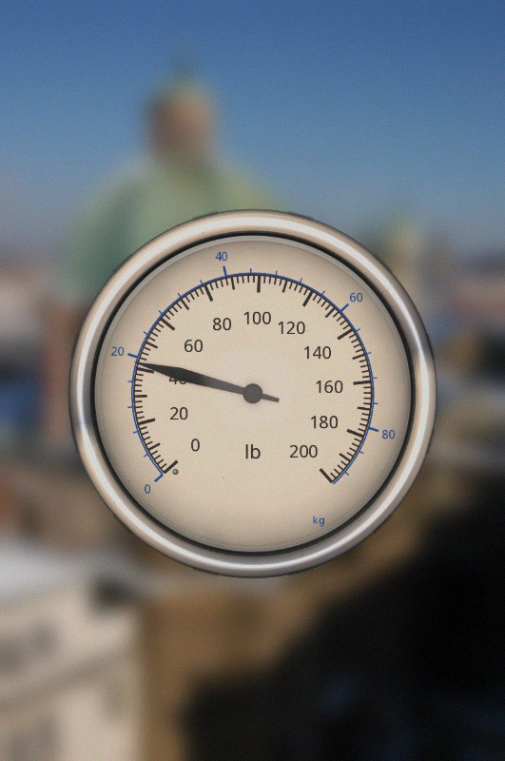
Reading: 42,lb
